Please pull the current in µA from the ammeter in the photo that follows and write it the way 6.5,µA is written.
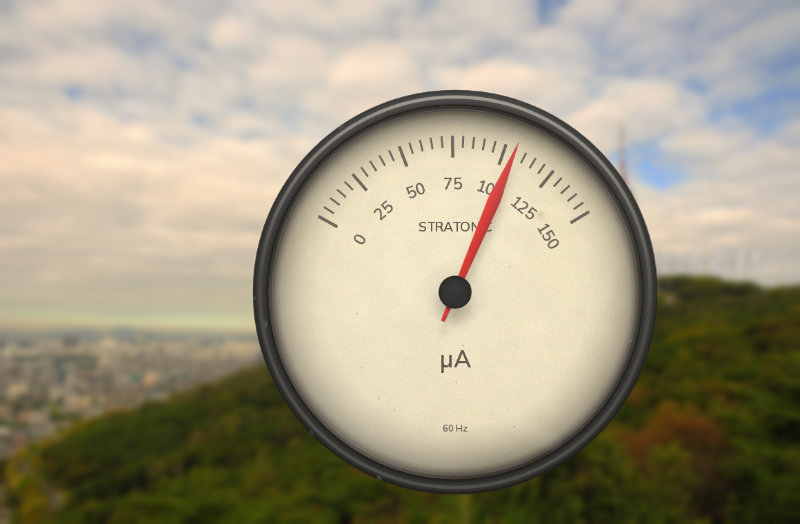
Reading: 105,µA
